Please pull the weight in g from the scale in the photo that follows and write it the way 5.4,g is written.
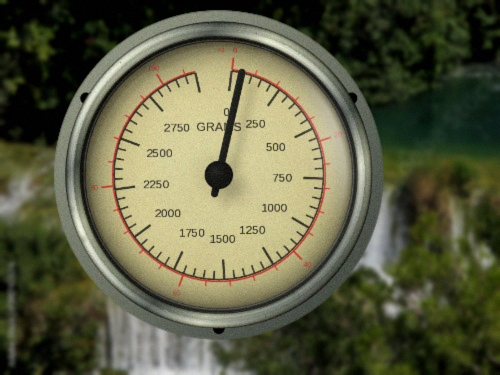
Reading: 50,g
